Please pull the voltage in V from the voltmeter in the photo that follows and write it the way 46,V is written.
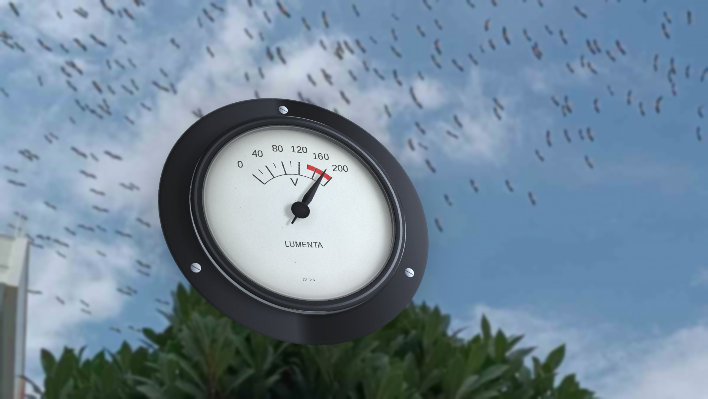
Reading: 180,V
